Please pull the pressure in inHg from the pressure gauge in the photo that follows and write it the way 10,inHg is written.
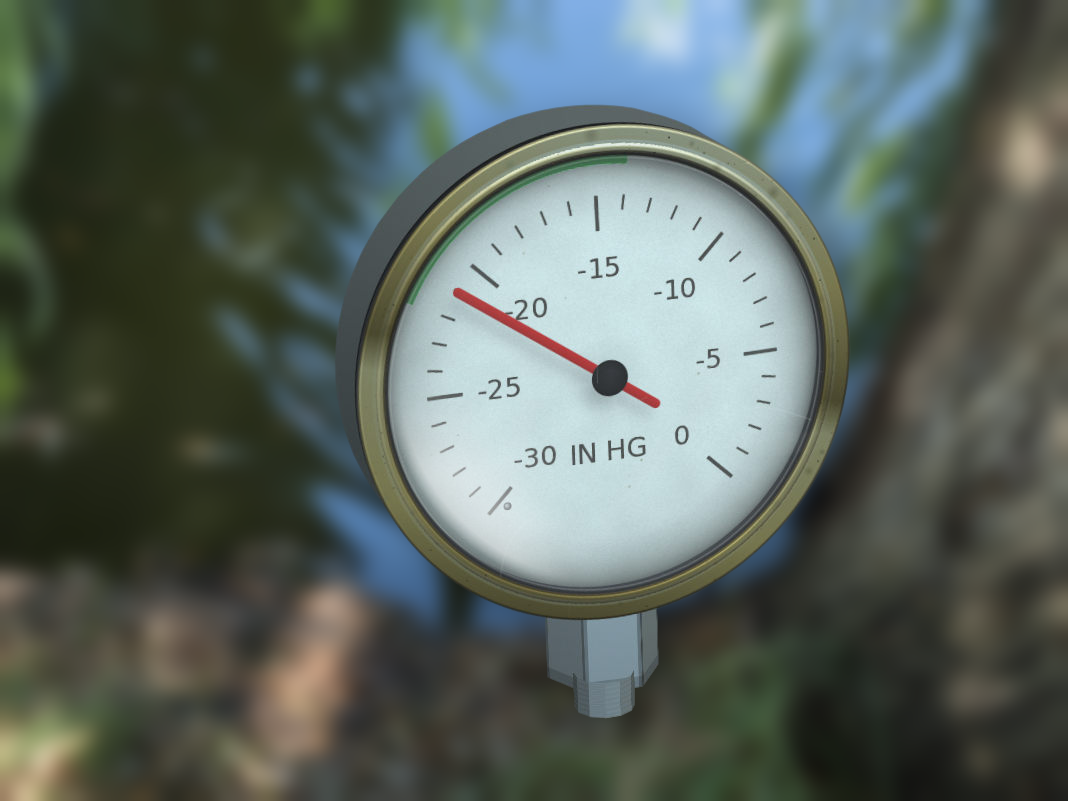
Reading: -21,inHg
